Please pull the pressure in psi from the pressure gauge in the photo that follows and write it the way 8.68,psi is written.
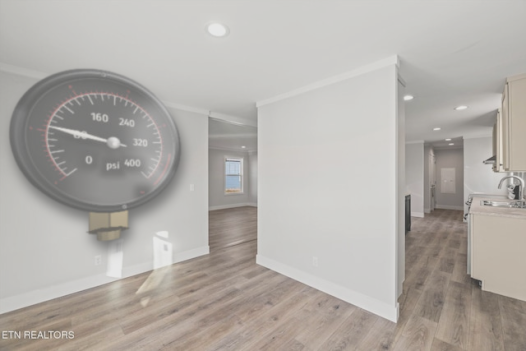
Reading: 80,psi
